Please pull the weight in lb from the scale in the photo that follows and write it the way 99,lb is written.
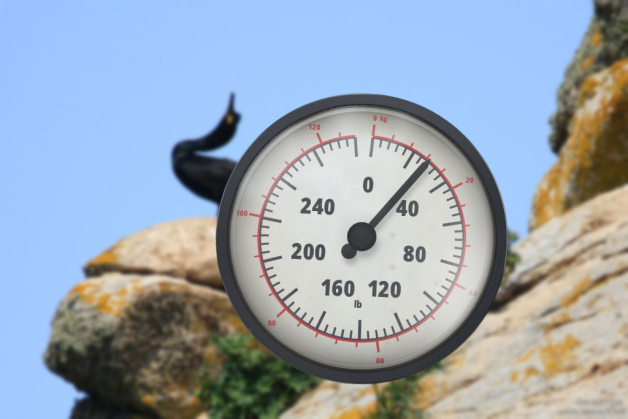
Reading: 28,lb
